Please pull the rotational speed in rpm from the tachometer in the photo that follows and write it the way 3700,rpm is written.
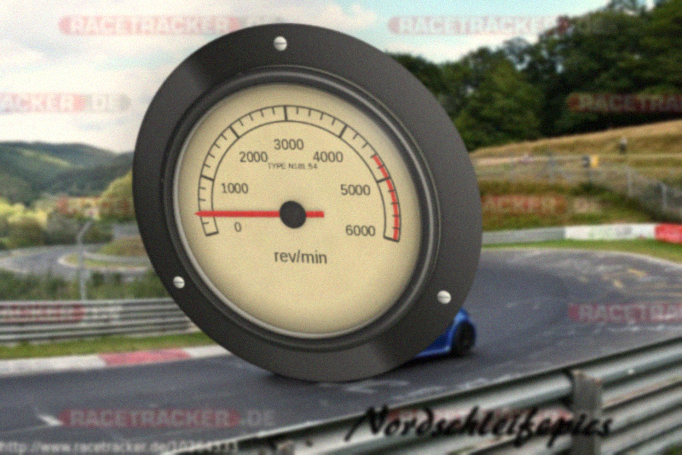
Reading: 400,rpm
